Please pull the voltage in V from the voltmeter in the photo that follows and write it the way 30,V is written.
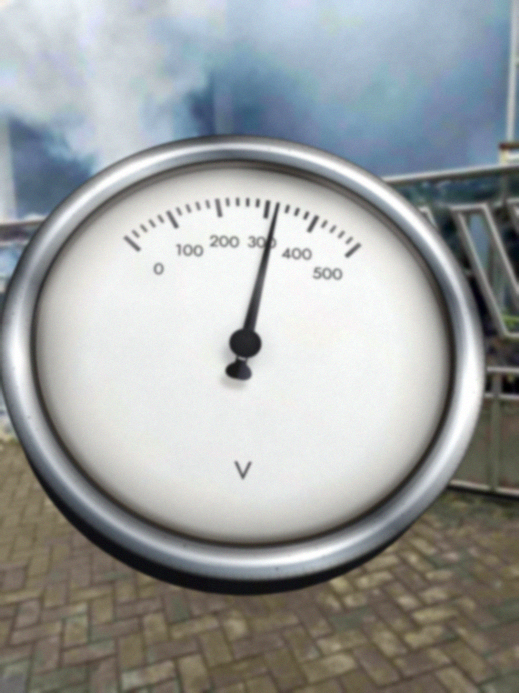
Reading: 320,V
